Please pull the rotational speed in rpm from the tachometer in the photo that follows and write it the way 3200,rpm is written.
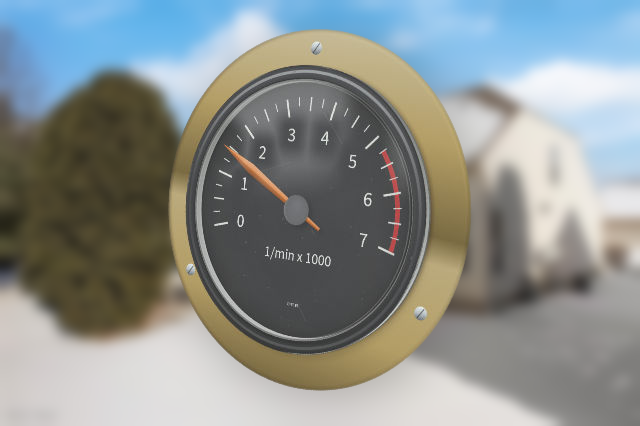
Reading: 1500,rpm
